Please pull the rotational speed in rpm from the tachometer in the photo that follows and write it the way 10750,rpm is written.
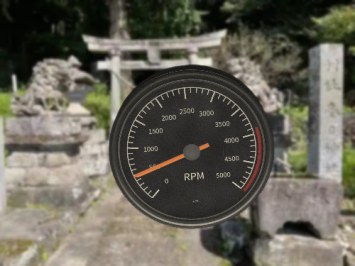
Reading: 500,rpm
